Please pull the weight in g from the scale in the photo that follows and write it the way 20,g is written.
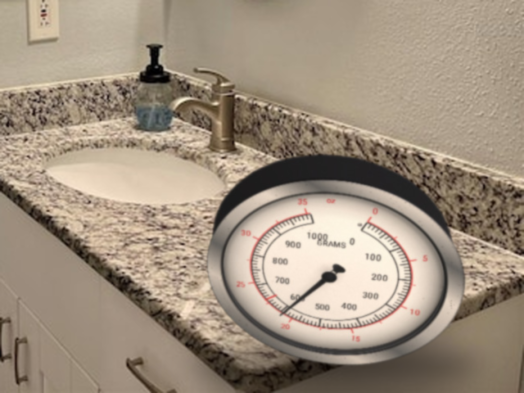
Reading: 600,g
